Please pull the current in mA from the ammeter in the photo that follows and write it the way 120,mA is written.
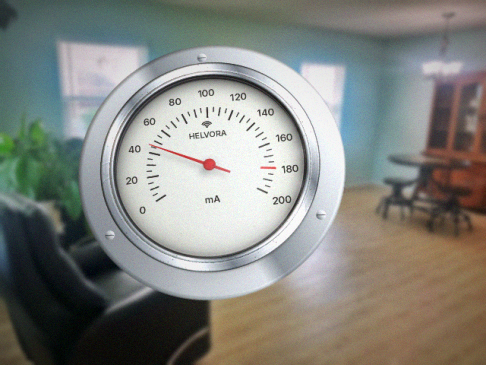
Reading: 45,mA
